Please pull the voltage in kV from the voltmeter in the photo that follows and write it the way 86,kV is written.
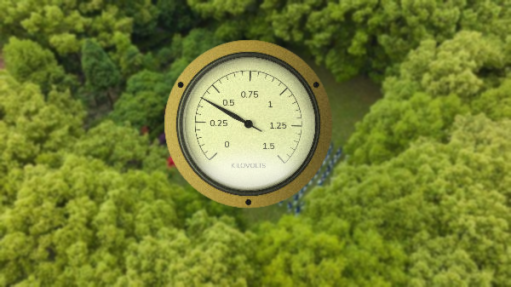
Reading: 0.4,kV
